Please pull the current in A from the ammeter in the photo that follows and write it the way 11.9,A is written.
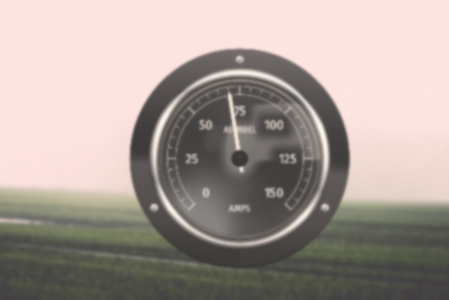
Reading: 70,A
